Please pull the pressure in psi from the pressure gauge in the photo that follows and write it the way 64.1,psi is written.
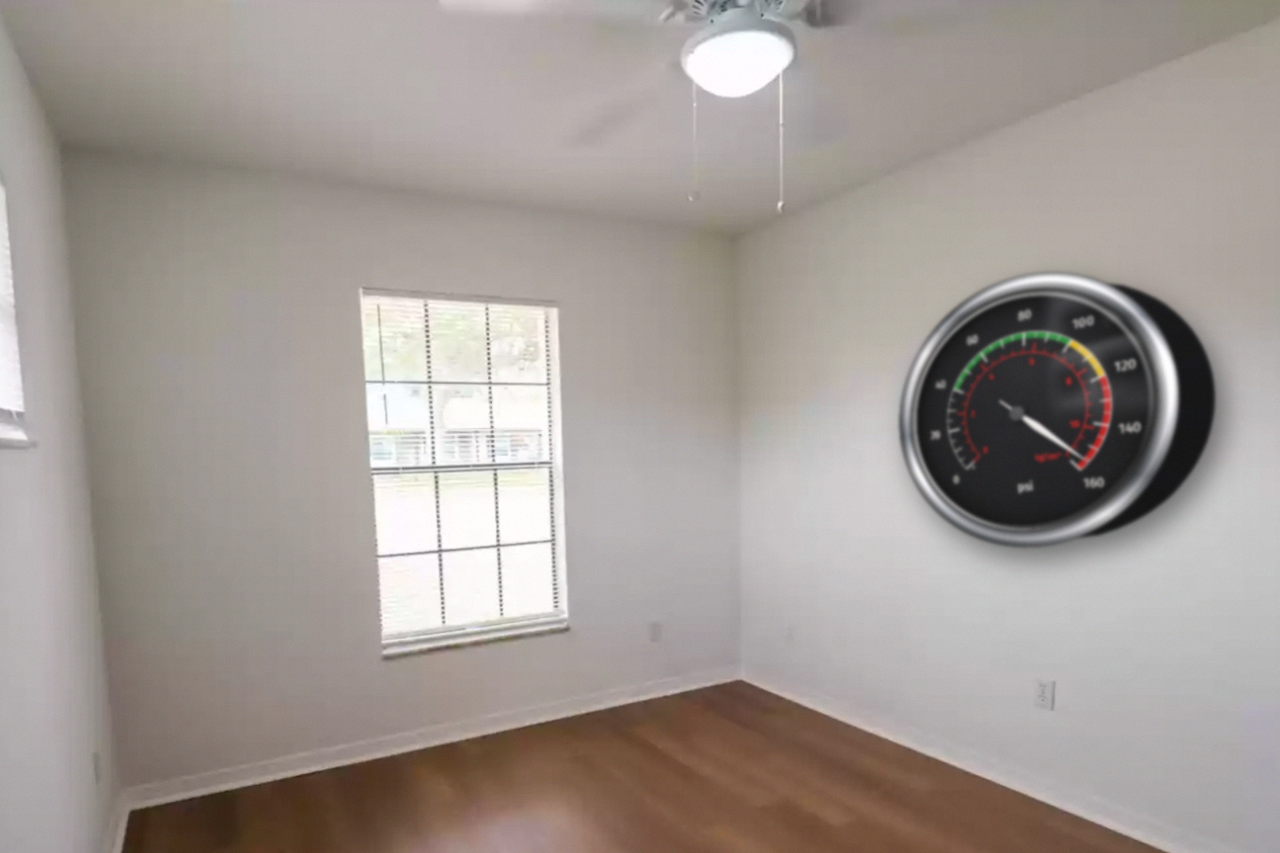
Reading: 155,psi
